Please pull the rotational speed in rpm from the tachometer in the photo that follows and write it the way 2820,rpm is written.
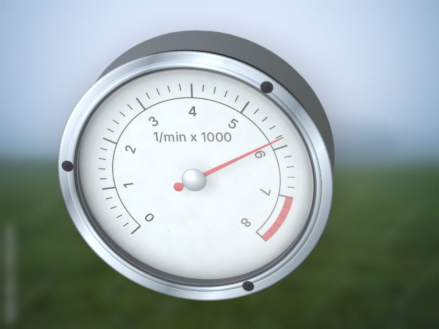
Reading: 5800,rpm
